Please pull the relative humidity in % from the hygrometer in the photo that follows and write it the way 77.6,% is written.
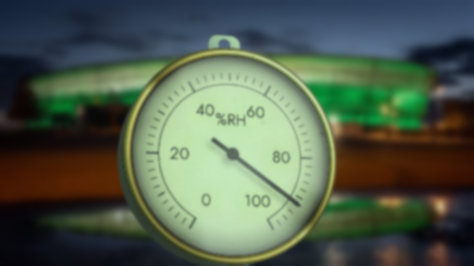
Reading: 92,%
